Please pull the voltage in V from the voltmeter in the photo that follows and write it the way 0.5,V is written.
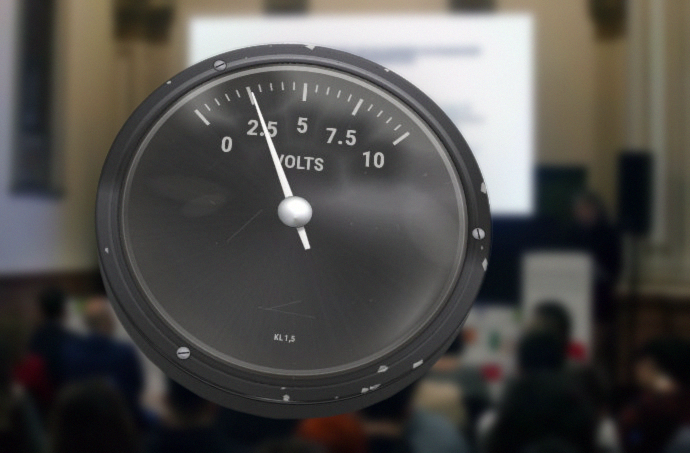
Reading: 2.5,V
